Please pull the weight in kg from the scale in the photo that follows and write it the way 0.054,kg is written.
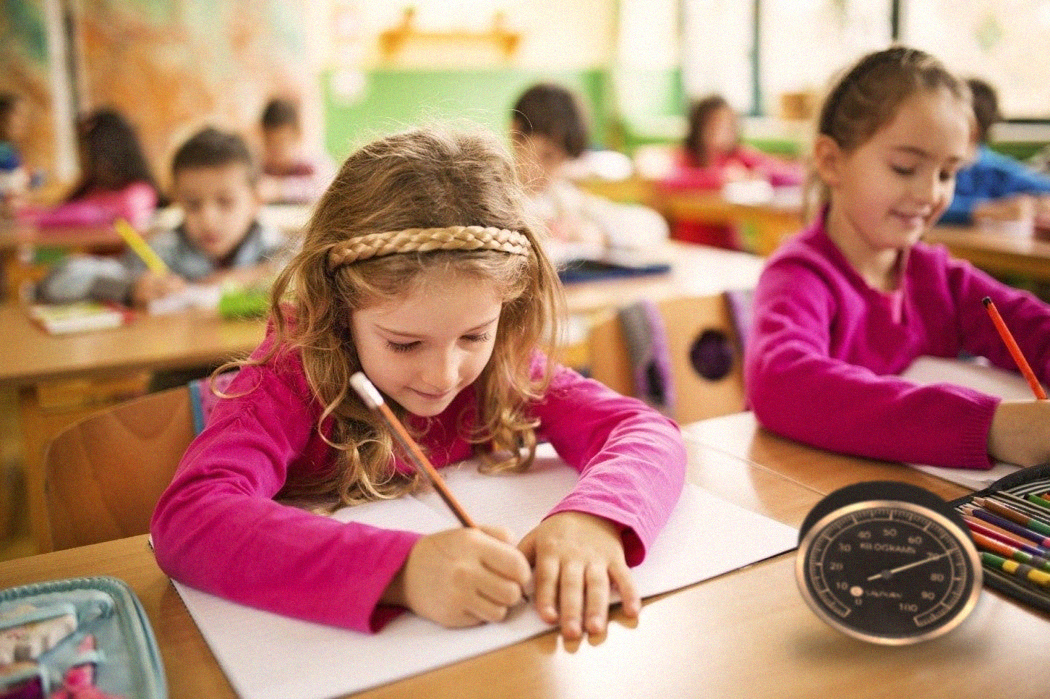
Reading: 70,kg
